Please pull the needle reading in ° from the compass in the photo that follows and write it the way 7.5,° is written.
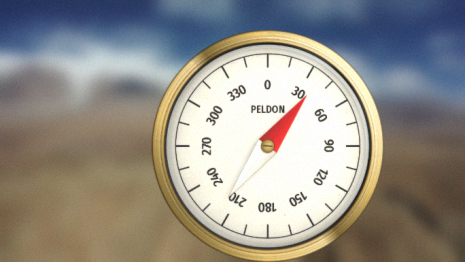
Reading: 37.5,°
